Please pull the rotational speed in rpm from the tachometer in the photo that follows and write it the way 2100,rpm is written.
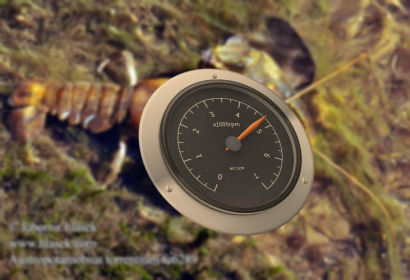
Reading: 4750,rpm
